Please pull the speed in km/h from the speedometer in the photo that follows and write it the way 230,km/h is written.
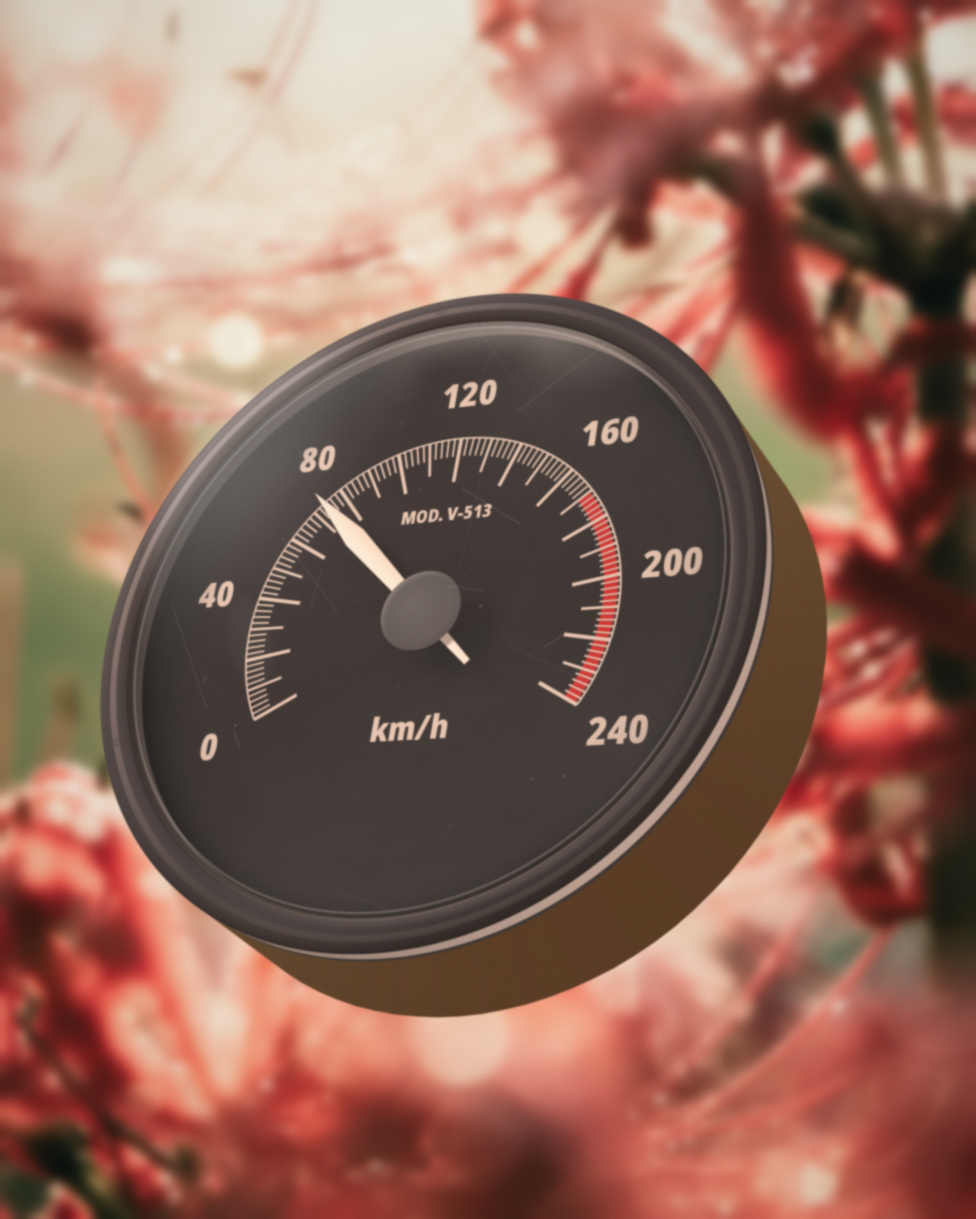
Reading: 74,km/h
